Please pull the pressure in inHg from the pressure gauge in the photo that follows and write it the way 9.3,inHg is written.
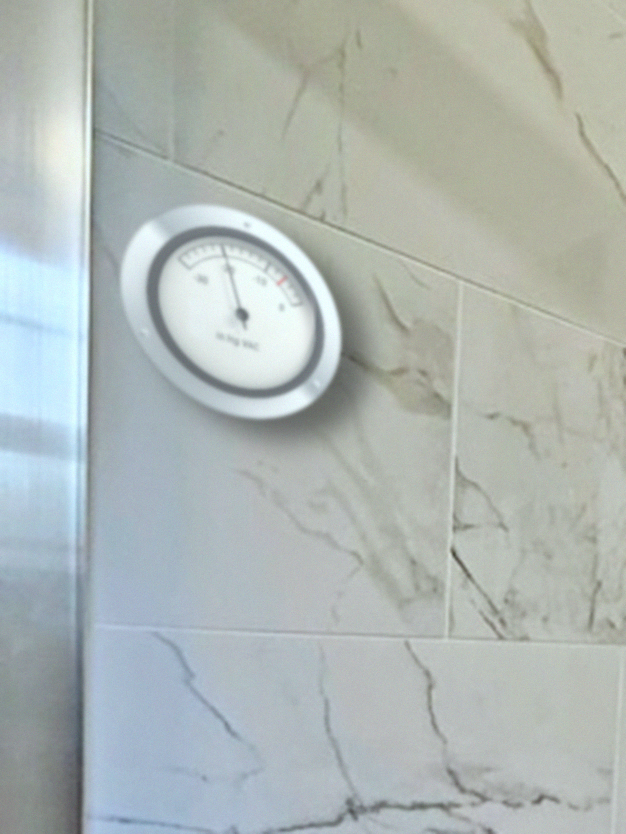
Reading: -20,inHg
